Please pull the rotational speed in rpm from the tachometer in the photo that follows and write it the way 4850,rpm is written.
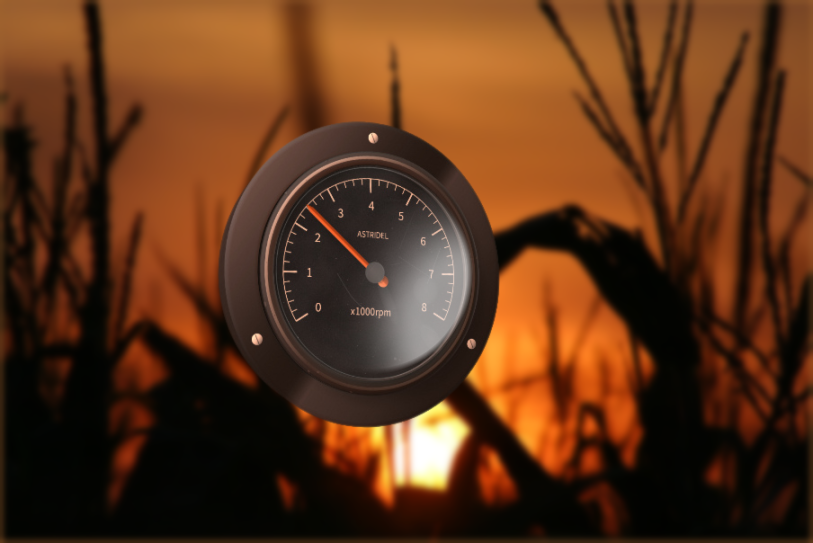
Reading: 2400,rpm
